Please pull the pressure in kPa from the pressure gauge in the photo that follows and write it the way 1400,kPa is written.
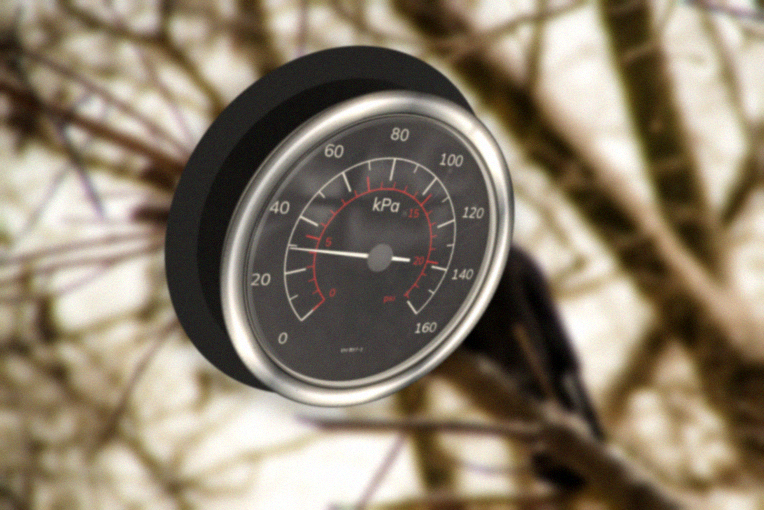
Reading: 30,kPa
